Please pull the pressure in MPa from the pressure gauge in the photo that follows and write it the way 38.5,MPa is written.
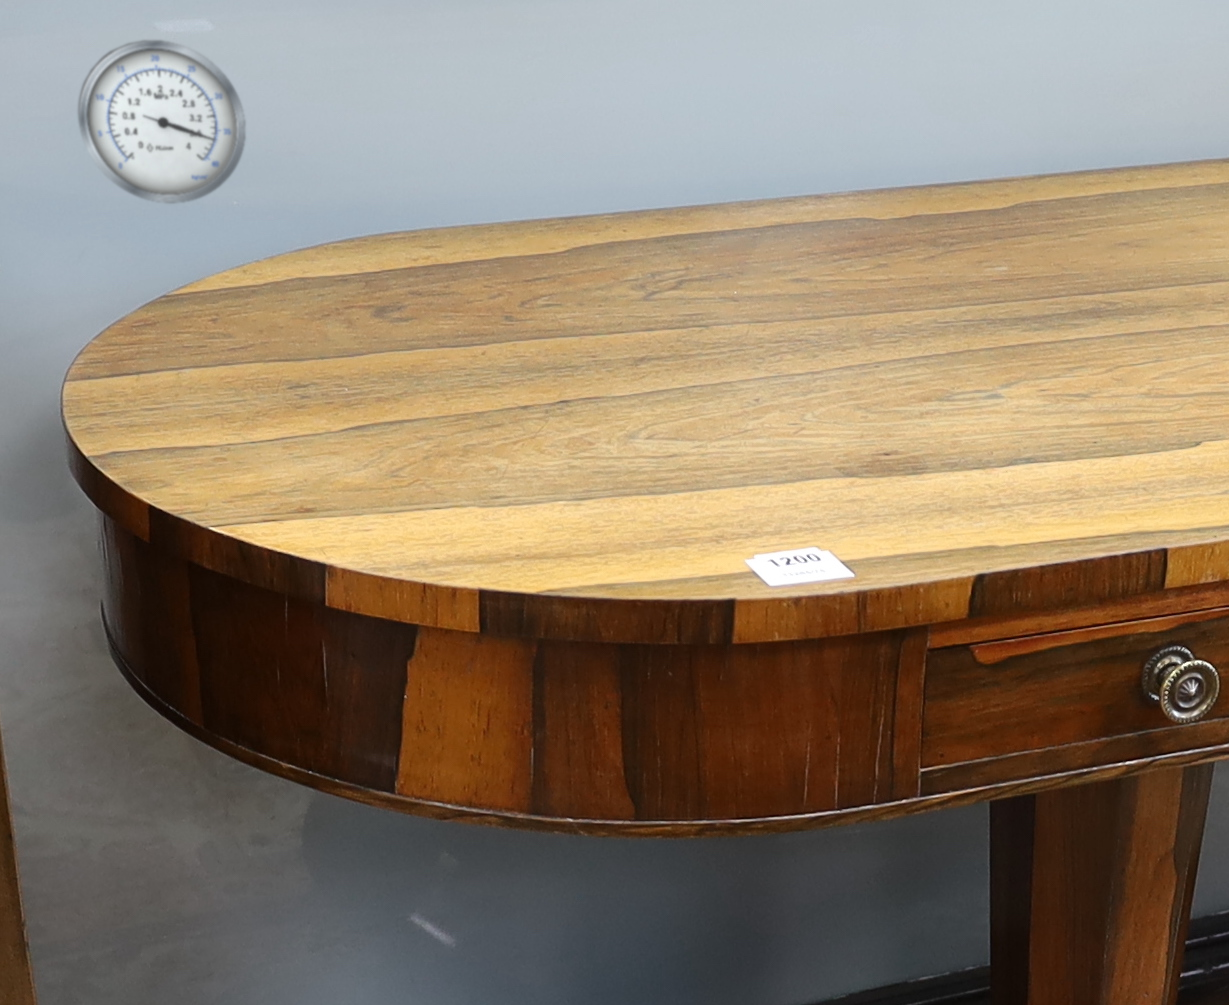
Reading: 3.6,MPa
